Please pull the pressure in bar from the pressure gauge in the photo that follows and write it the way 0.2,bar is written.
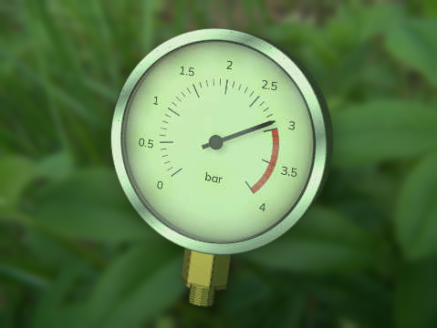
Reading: 2.9,bar
